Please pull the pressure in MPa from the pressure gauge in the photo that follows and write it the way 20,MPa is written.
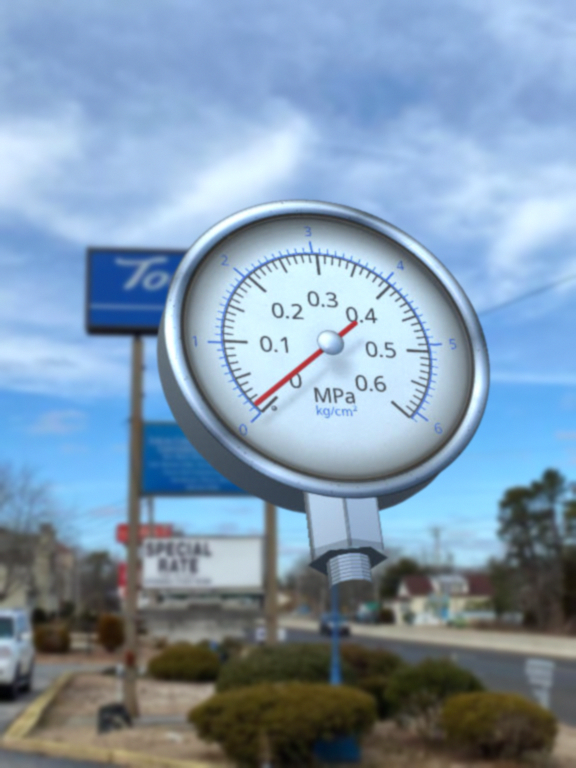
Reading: 0.01,MPa
